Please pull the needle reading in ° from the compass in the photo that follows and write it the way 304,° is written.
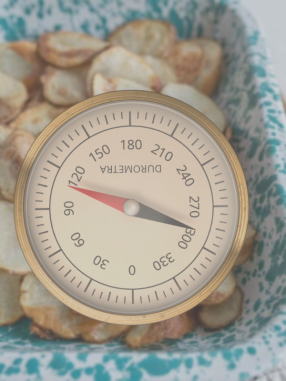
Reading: 110,°
